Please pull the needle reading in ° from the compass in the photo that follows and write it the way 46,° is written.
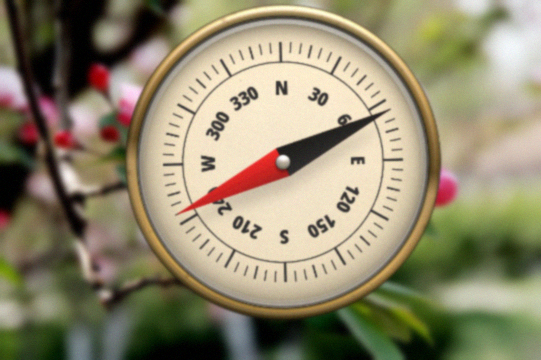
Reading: 245,°
